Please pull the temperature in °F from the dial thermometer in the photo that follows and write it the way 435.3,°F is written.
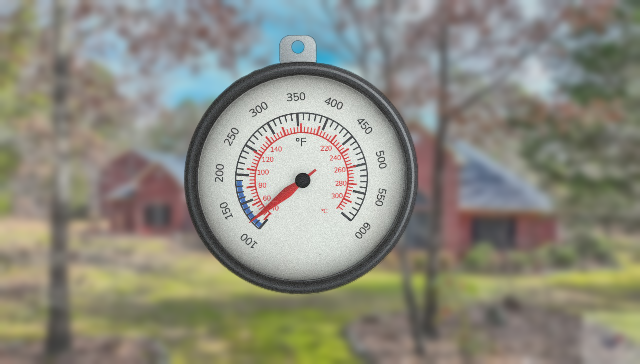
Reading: 120,°F
